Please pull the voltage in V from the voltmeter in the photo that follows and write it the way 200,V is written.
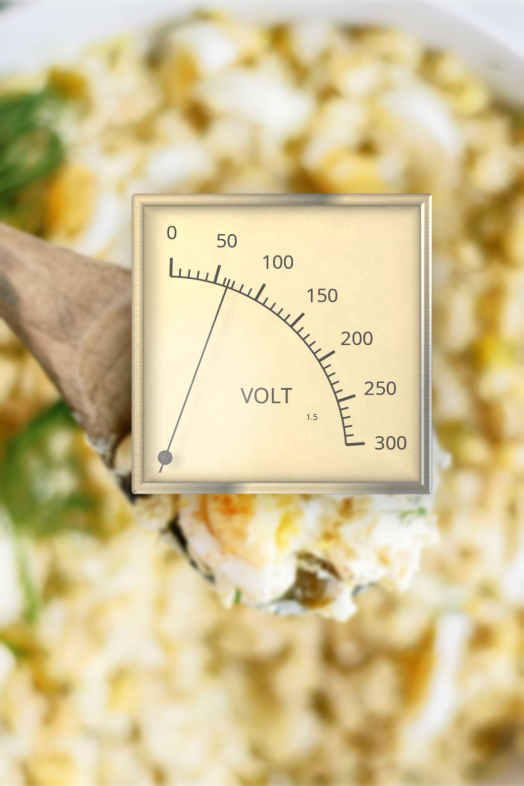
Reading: 65,V
